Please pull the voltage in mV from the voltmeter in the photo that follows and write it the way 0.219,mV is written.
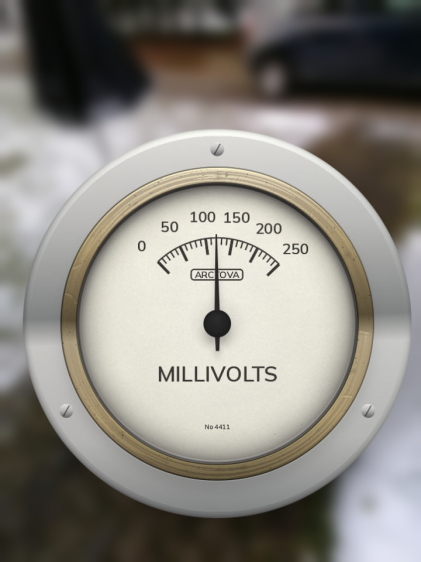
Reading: 120,mV
